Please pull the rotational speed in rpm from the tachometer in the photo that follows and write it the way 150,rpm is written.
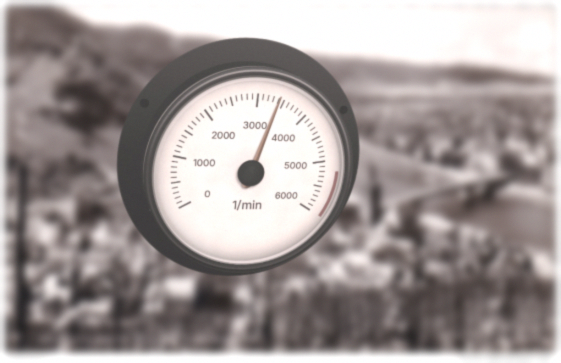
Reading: 3400,rpm
